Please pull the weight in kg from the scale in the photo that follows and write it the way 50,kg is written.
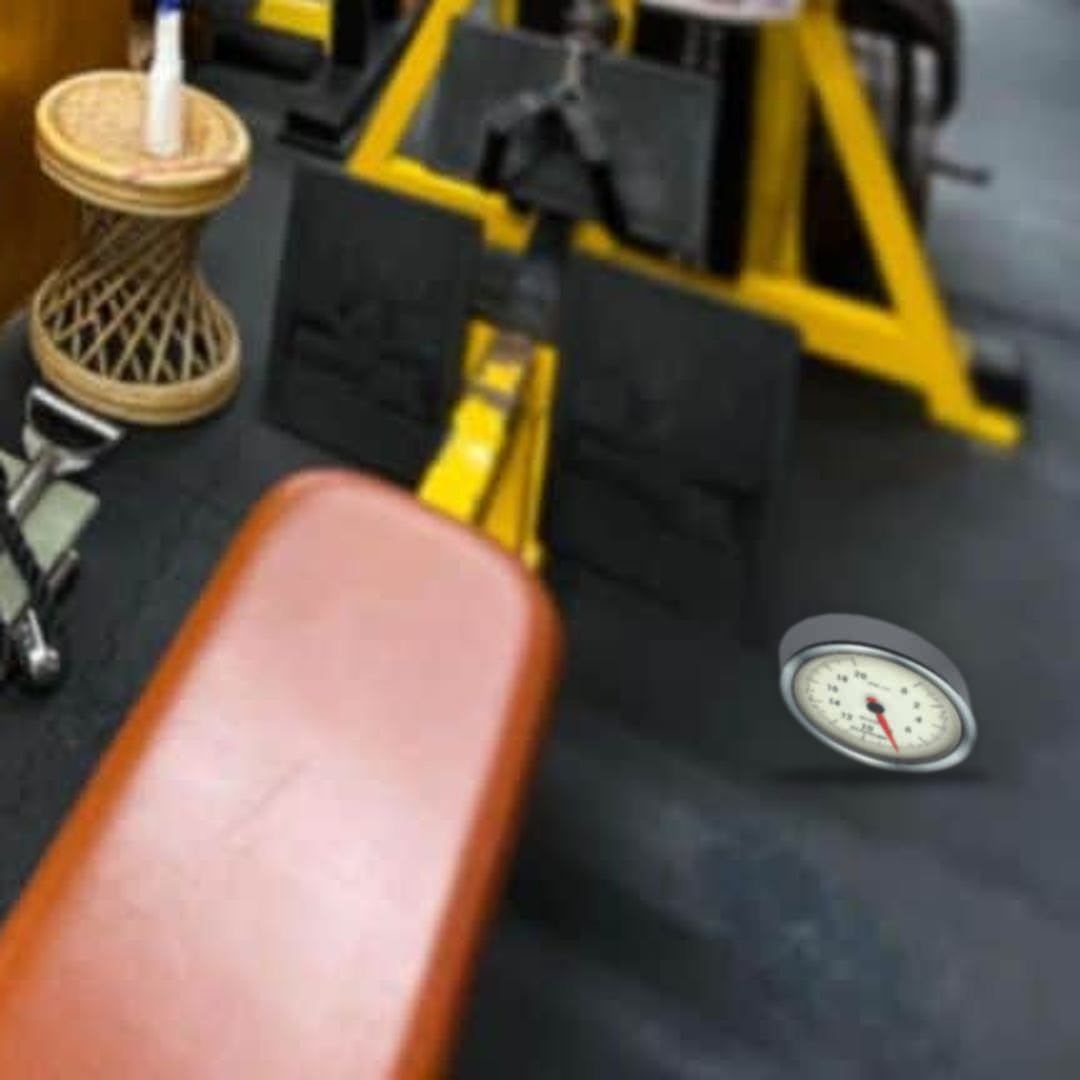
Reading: 8,kg
